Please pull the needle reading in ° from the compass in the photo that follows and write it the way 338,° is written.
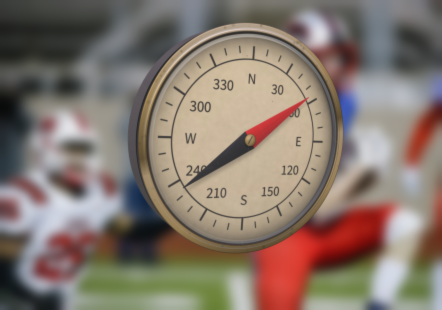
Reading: 55,°
